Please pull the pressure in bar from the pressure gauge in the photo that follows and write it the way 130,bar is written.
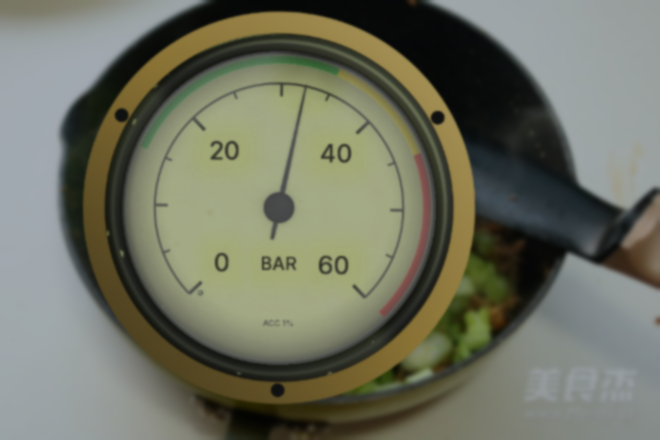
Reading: 32.5,bar
